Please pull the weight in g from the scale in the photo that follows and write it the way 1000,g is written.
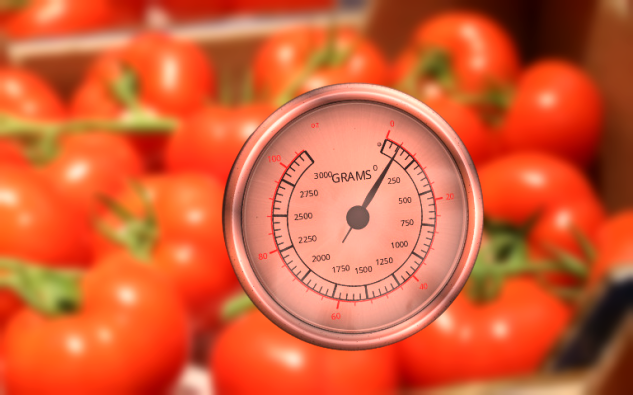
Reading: 100,g
